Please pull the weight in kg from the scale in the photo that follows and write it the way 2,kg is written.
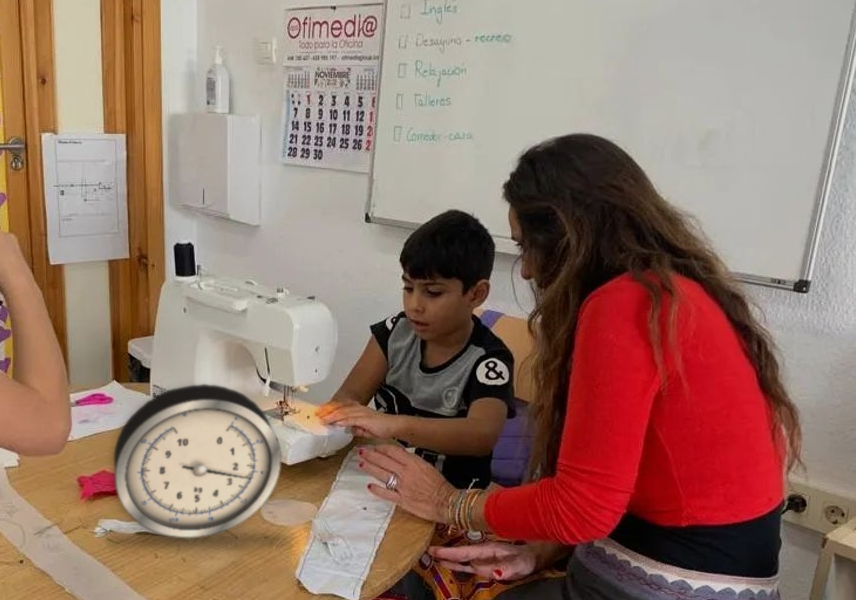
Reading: 2.5,kg
